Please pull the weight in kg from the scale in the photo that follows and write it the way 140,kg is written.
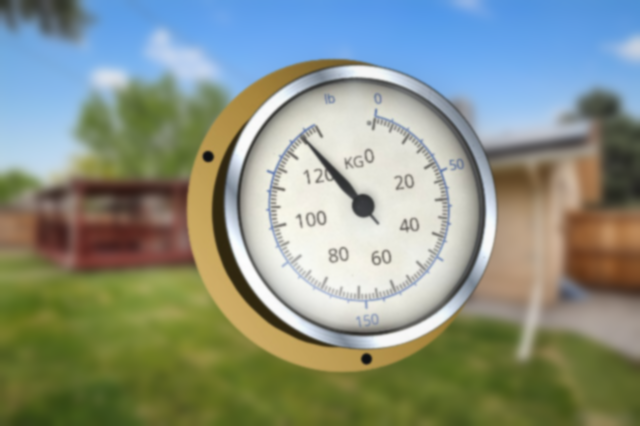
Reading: 125,kg
